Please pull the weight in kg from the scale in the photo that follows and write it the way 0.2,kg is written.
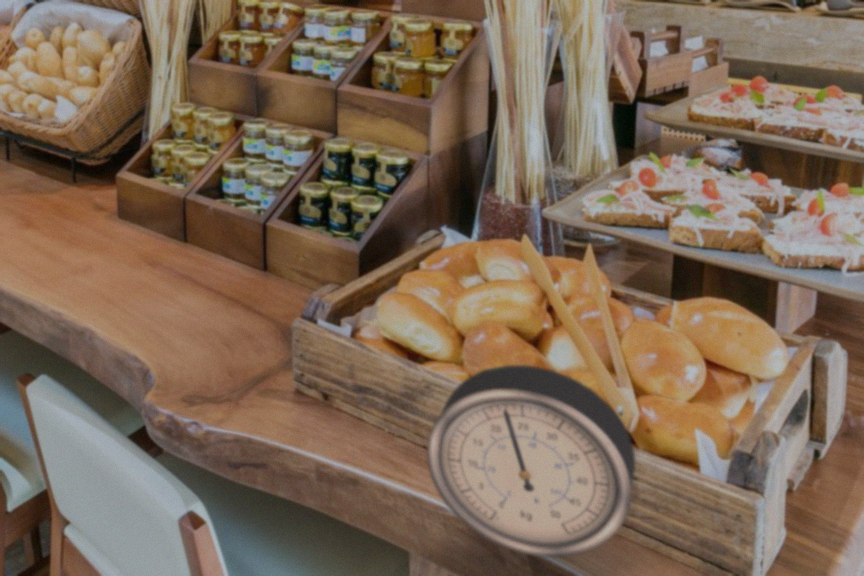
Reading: 23,kg
